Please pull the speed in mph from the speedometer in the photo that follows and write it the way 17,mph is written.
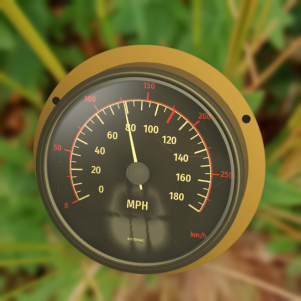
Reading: 80,mph
